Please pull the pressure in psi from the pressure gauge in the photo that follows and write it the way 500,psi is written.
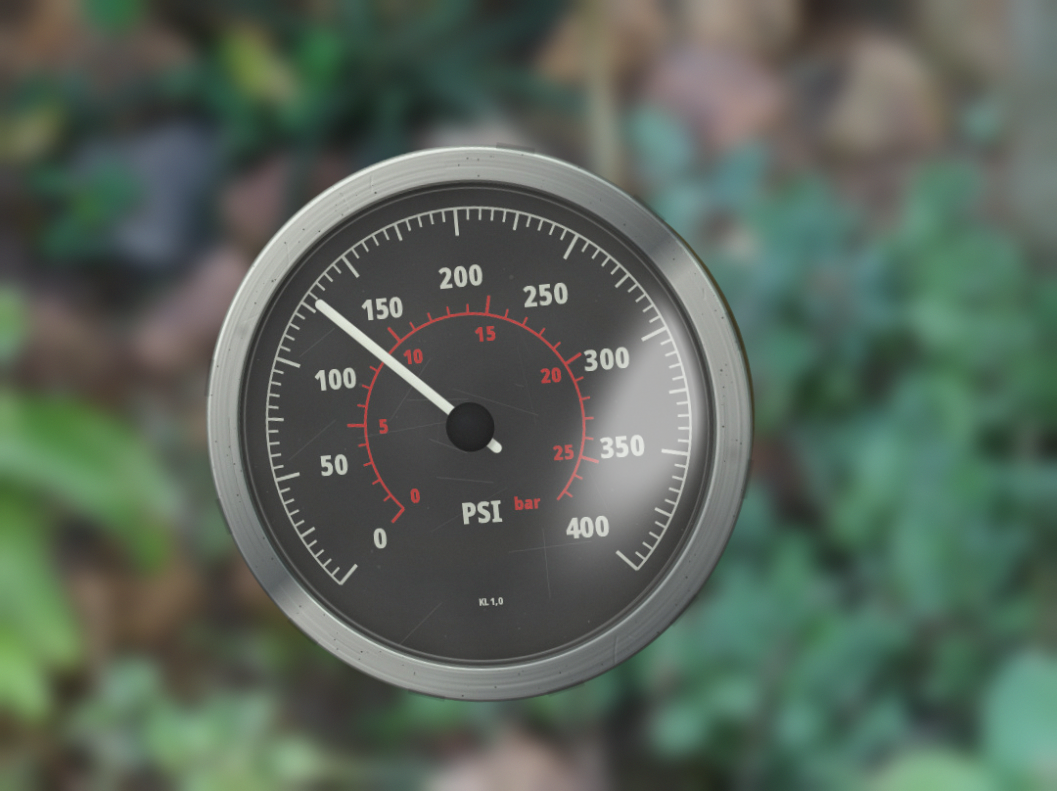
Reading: 130,psi
